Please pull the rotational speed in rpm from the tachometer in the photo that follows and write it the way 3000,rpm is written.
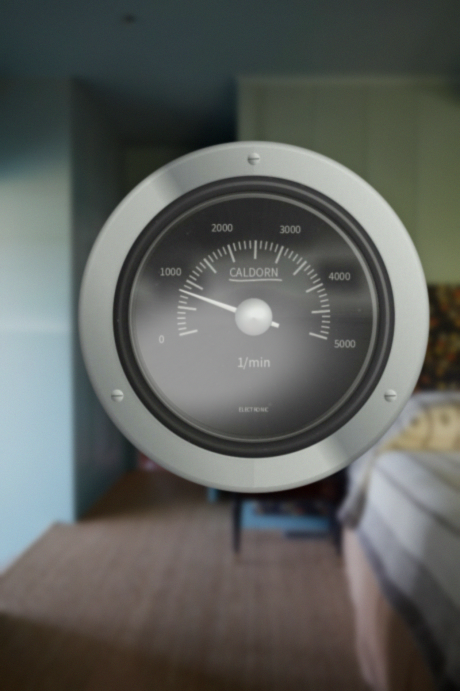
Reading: 800,rpm
